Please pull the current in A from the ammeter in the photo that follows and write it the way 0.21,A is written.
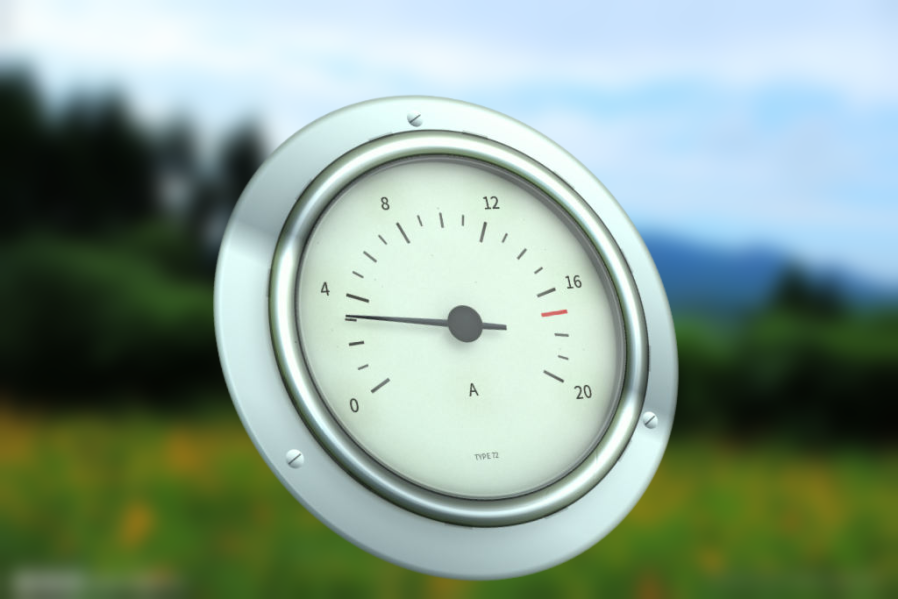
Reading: 3,A
